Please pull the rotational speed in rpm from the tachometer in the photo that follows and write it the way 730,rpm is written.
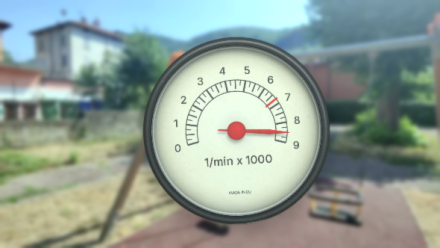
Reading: 8500,rpm
